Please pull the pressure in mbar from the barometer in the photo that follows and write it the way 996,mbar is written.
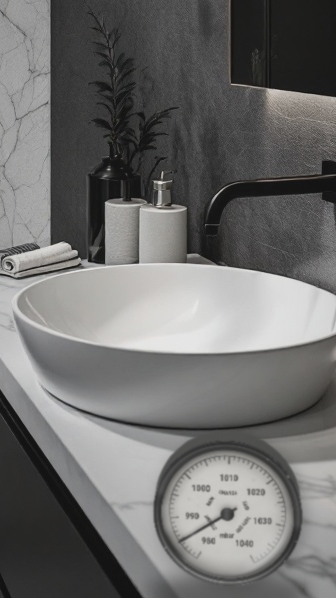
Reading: 985,mbar
